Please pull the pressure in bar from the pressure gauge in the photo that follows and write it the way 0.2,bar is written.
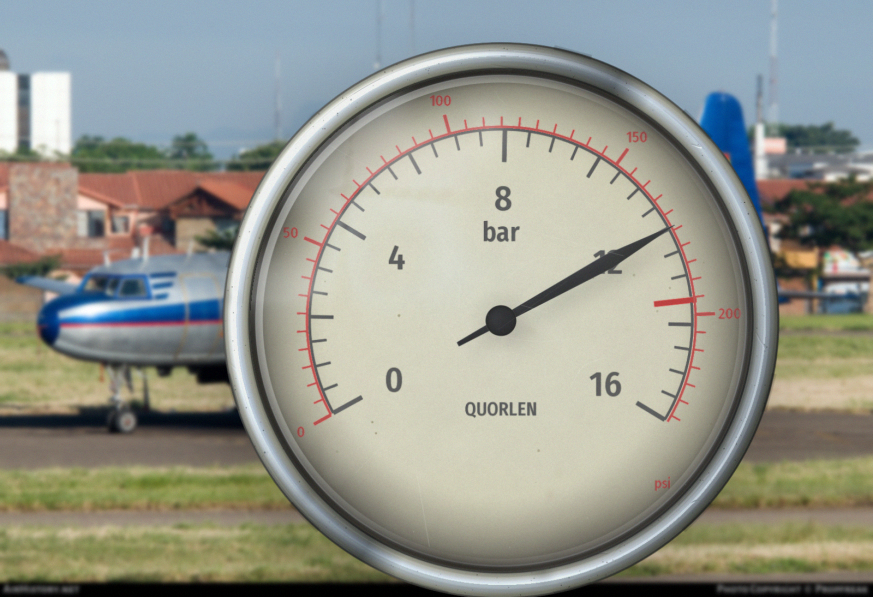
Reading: 12,bar
